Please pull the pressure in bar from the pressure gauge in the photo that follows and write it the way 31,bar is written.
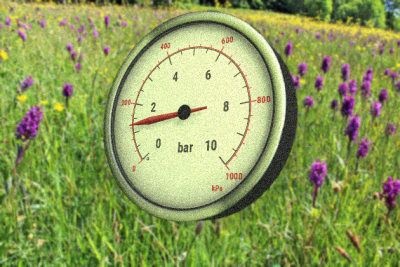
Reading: 1.25,bar
